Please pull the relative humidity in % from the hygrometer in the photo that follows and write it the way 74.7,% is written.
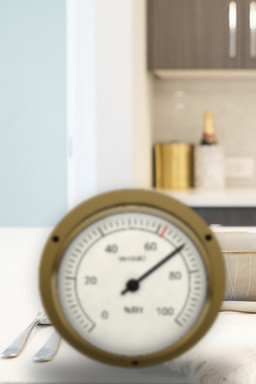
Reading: 70,%
